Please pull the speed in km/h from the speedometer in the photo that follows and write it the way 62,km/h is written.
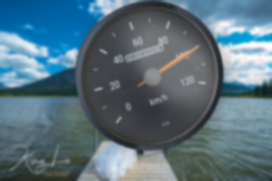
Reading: 100,km/h
